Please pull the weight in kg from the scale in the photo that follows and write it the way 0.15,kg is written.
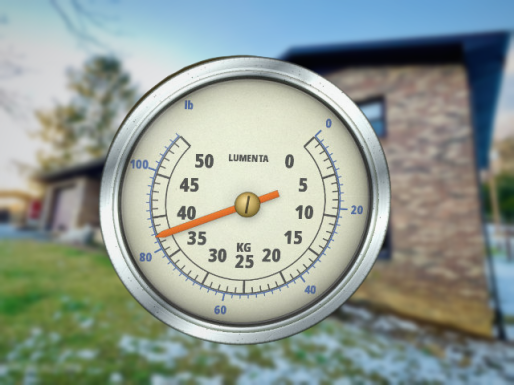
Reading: 38,kg
